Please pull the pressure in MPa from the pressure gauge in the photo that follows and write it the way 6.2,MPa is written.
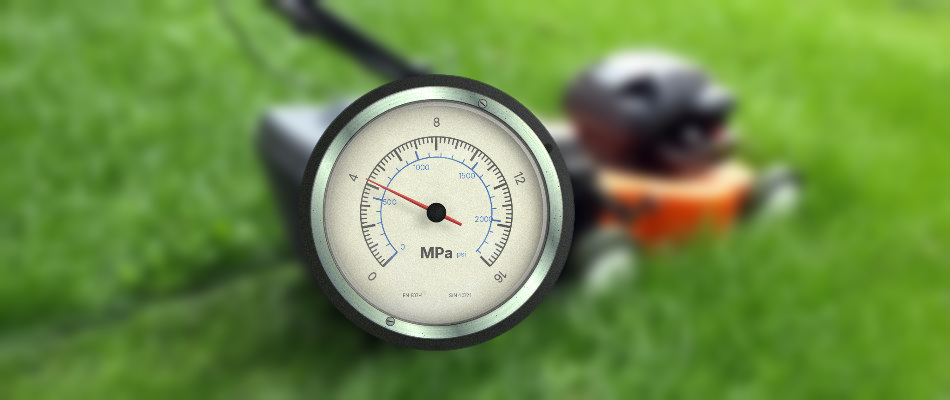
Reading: 4.2,MPa
